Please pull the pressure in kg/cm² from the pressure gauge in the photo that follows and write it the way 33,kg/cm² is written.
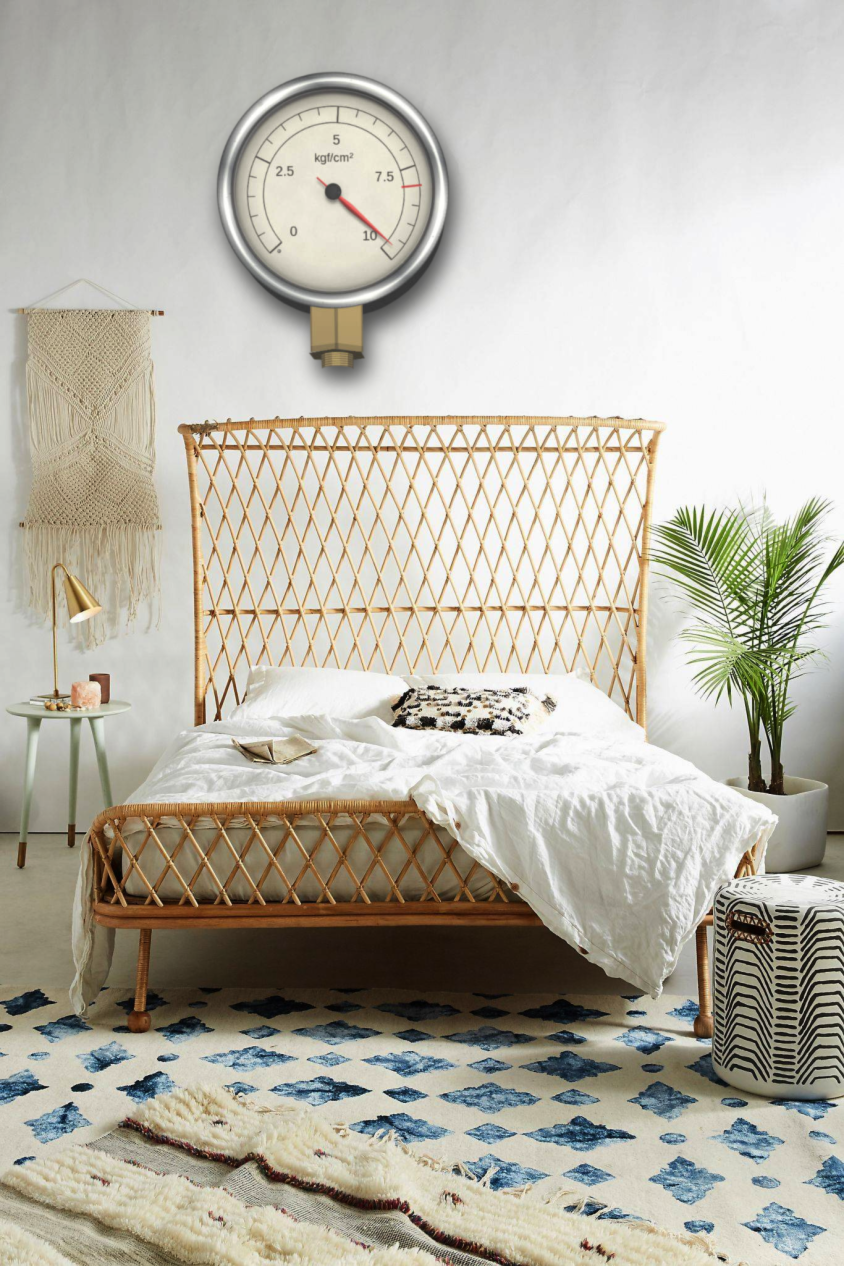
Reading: 9.75,kg/cm²
